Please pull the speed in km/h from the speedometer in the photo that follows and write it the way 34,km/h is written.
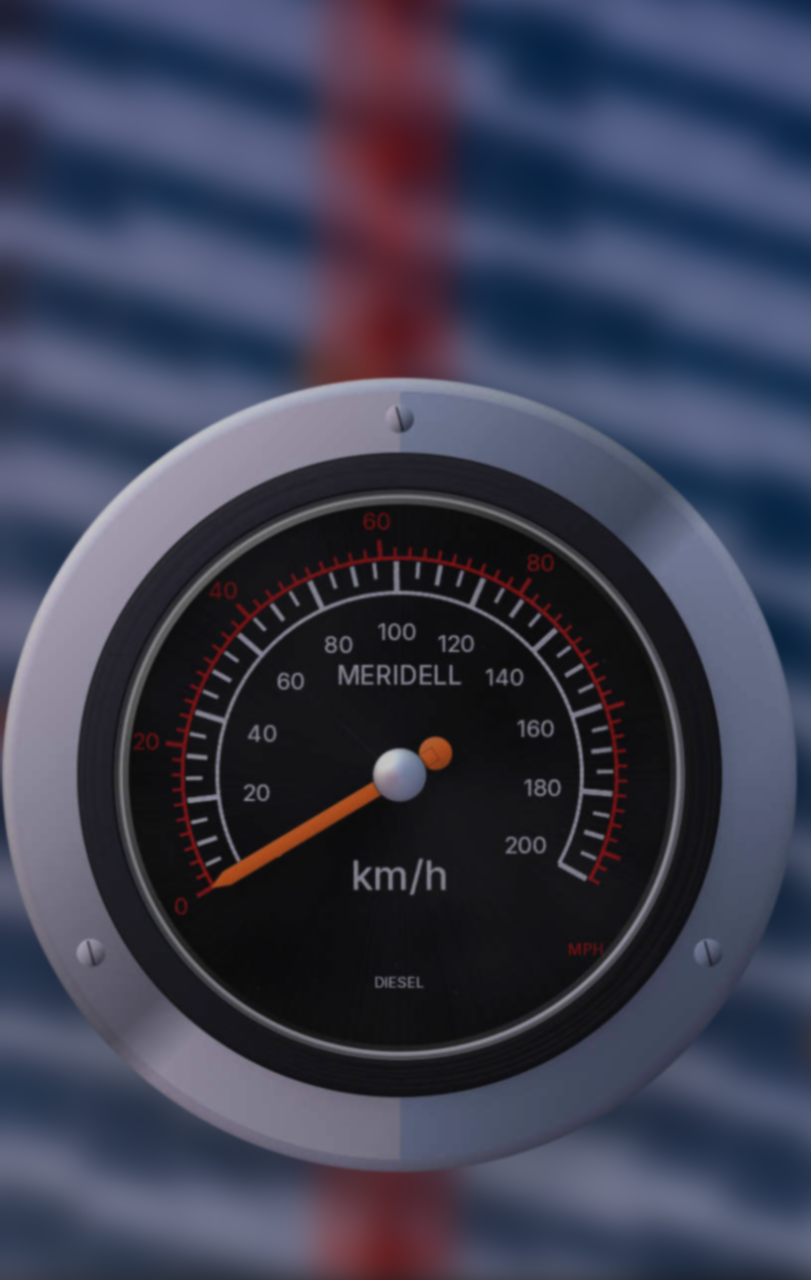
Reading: 0,km/h
